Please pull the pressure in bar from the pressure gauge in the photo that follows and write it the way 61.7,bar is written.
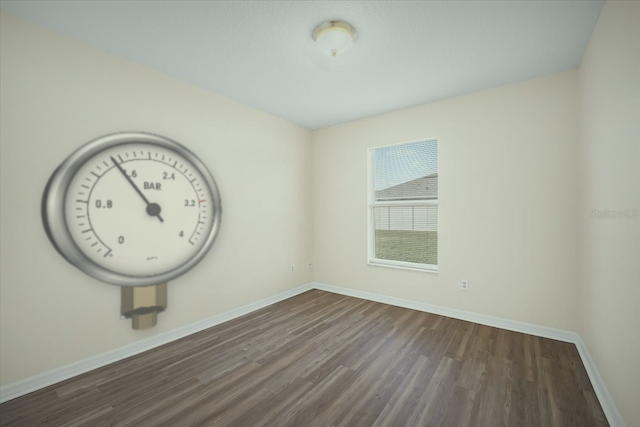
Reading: 1.5,bar
